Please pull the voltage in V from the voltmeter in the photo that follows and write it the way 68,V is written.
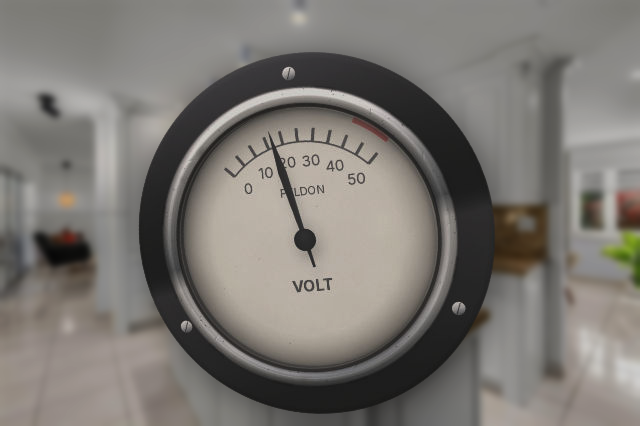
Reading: 17.5,V
